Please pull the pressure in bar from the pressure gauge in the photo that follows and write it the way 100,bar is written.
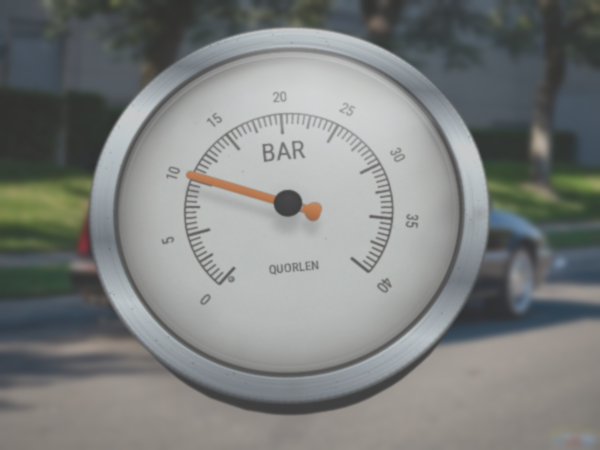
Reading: 10,bar
